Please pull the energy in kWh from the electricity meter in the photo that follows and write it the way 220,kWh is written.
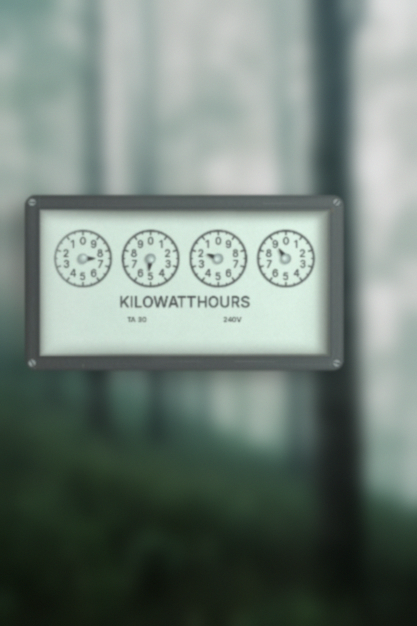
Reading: 7519,kWh
